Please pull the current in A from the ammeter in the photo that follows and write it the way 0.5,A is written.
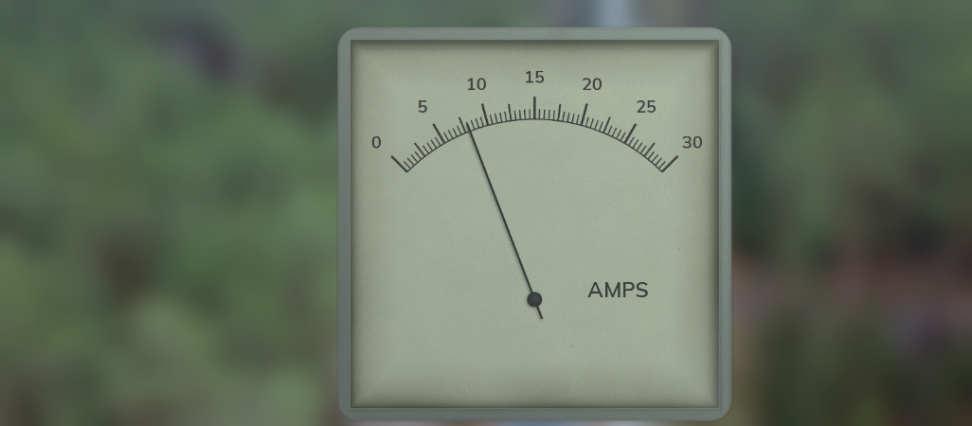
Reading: 8,A
